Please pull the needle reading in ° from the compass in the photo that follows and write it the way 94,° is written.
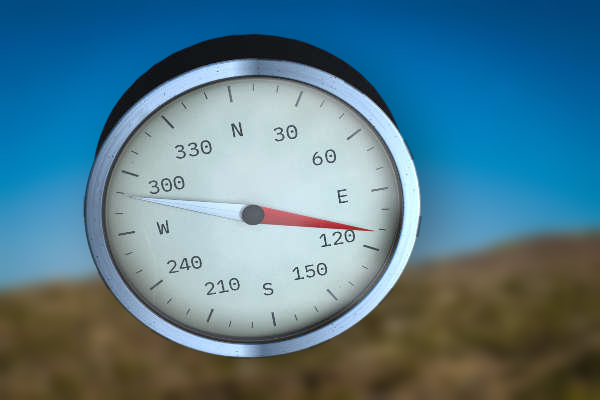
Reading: 110,°
